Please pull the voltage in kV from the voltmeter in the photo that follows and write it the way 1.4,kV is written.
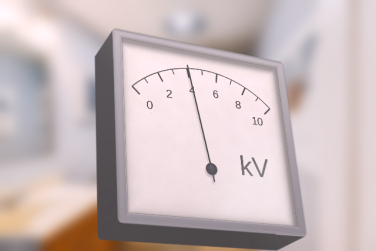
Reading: 4,kV
